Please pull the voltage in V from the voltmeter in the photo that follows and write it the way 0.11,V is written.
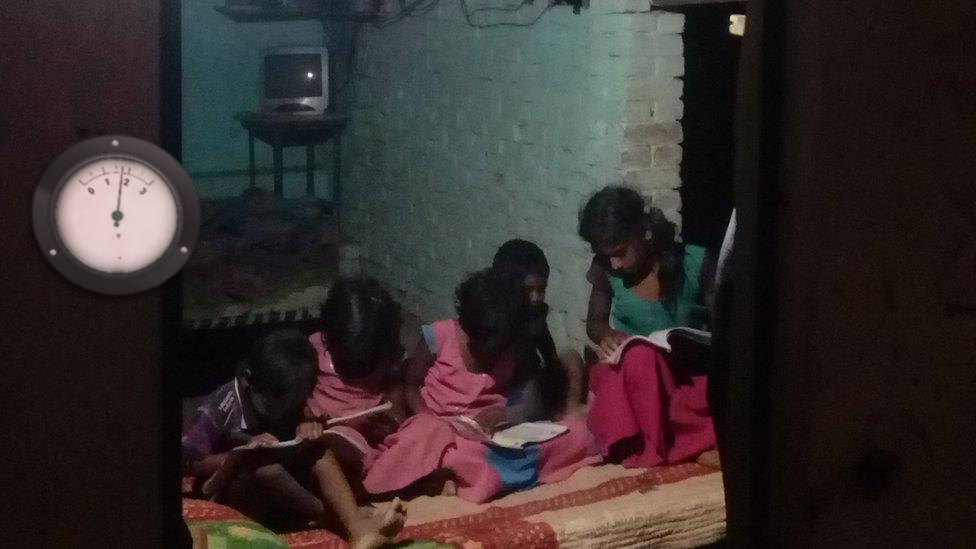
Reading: 1.75,V
